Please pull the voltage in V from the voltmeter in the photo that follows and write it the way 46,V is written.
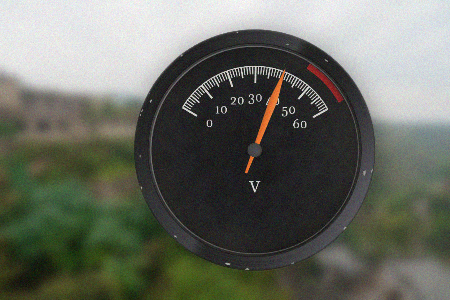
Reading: 40,V
